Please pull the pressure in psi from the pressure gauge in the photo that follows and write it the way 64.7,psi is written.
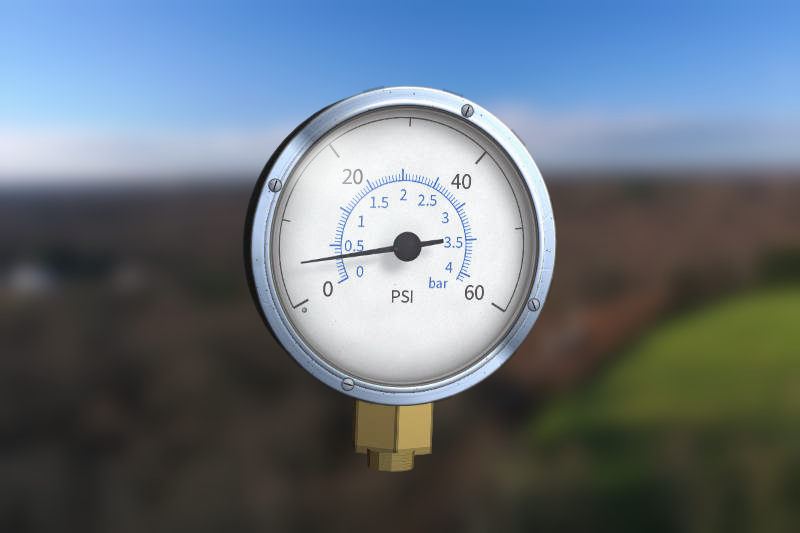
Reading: 5,psi
